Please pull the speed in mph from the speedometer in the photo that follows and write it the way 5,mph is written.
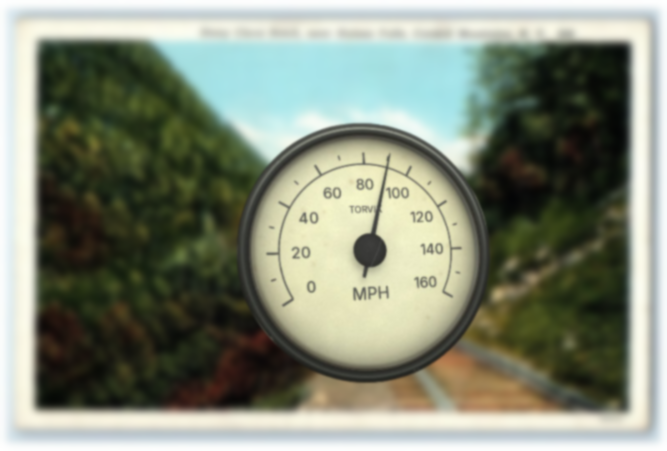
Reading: 90,mph
